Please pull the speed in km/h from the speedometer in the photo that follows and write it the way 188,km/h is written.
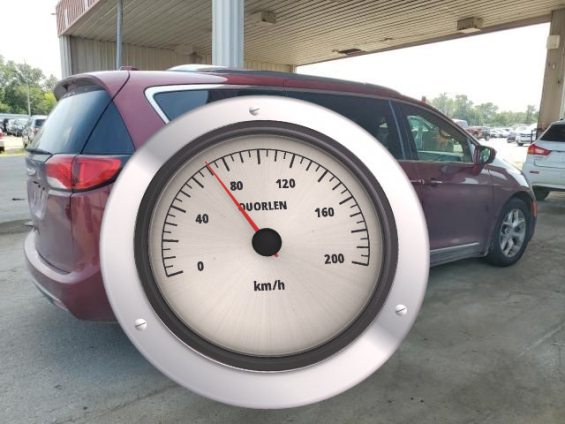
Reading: 70,km/h
